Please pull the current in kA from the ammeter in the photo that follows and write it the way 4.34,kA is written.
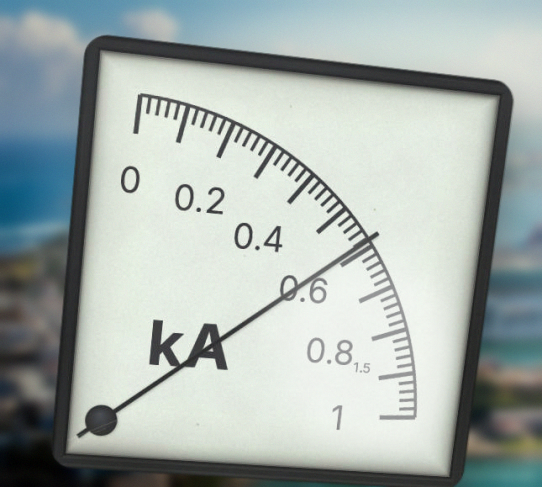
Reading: 0.58,kA
